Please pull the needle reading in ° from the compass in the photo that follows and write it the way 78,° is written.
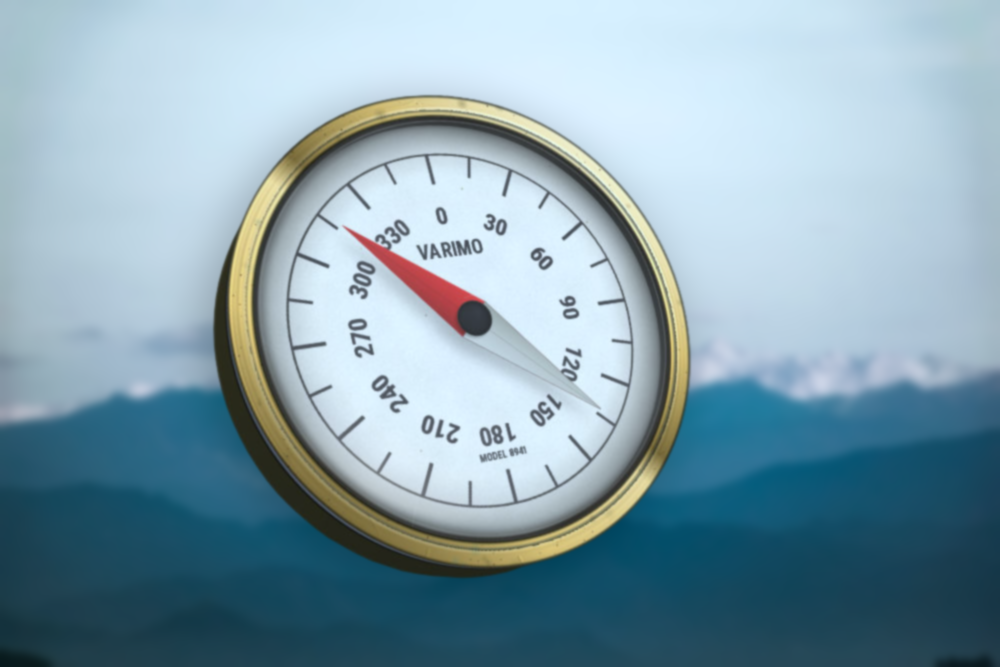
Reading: 315,°
